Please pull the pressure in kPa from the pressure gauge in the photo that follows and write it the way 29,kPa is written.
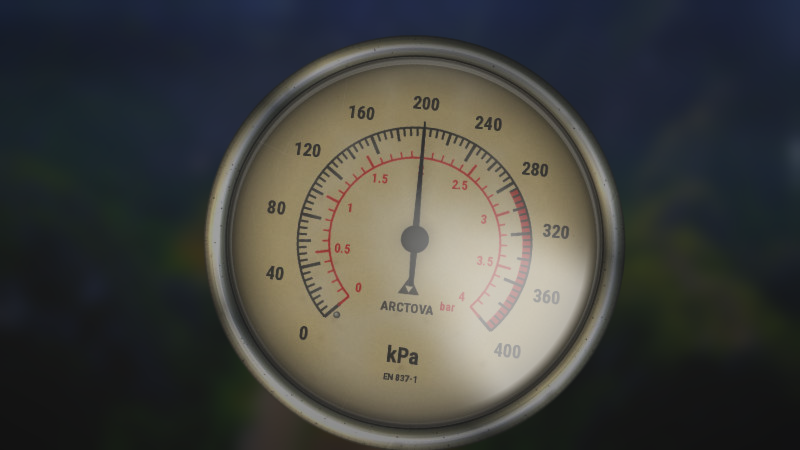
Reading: 200,kPa
